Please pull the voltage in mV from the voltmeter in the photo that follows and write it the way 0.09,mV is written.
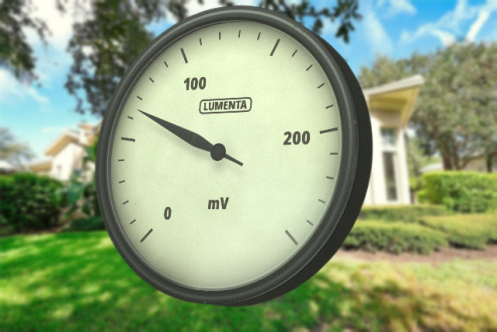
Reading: 65,mV
